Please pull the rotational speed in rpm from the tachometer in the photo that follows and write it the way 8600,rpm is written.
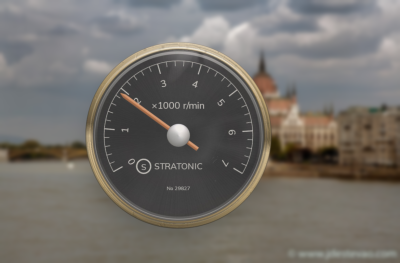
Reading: 1900,rpm
